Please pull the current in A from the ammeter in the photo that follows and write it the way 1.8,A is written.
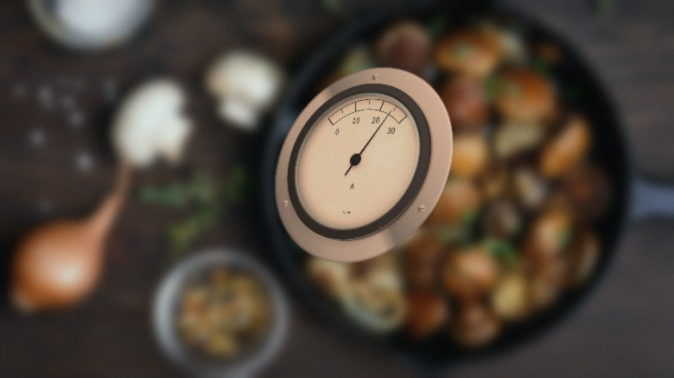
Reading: 25,A
